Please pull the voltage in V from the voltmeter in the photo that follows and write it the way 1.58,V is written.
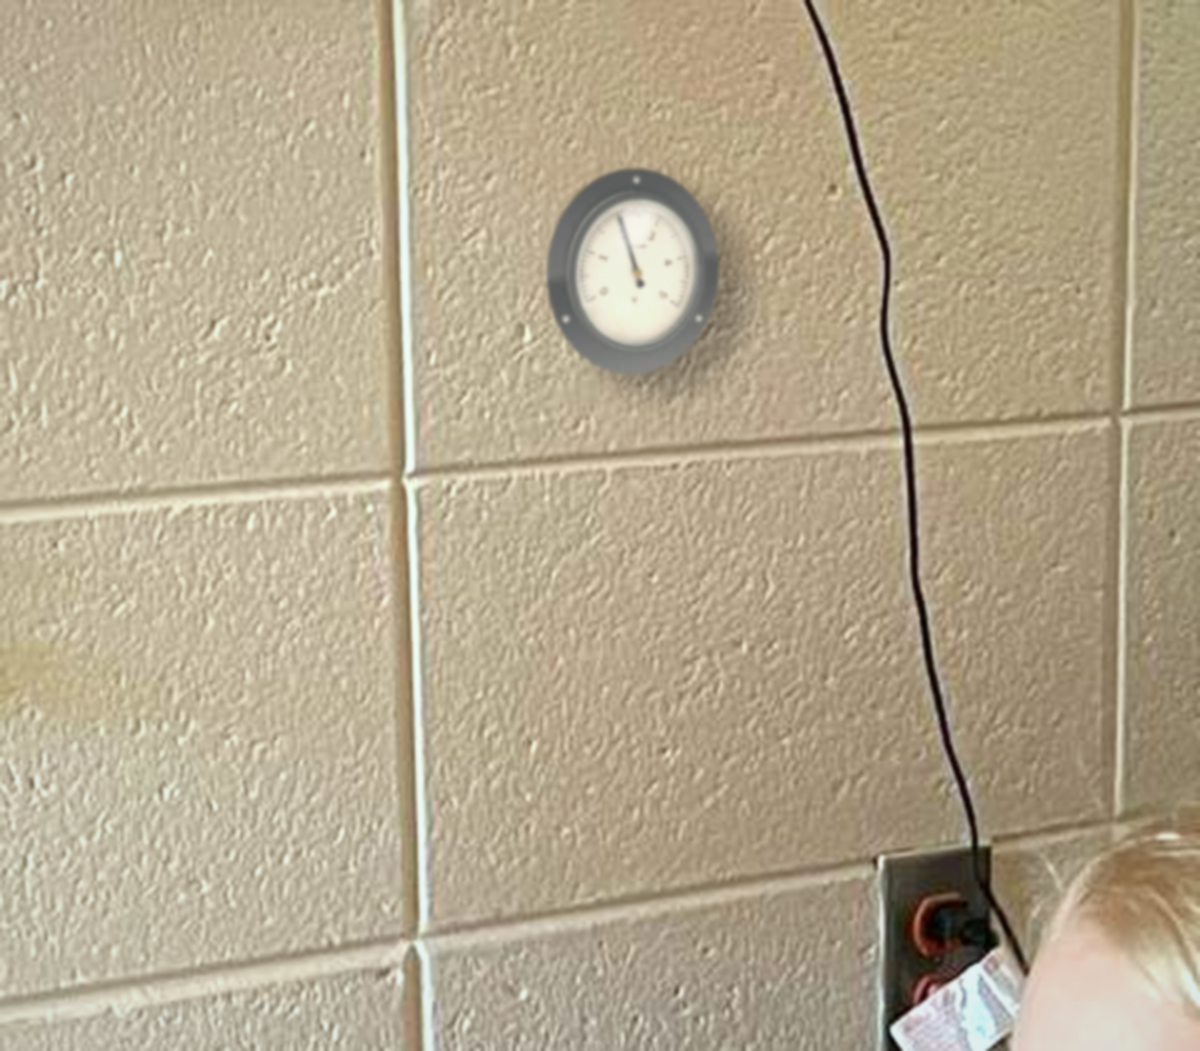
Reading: 2,V
